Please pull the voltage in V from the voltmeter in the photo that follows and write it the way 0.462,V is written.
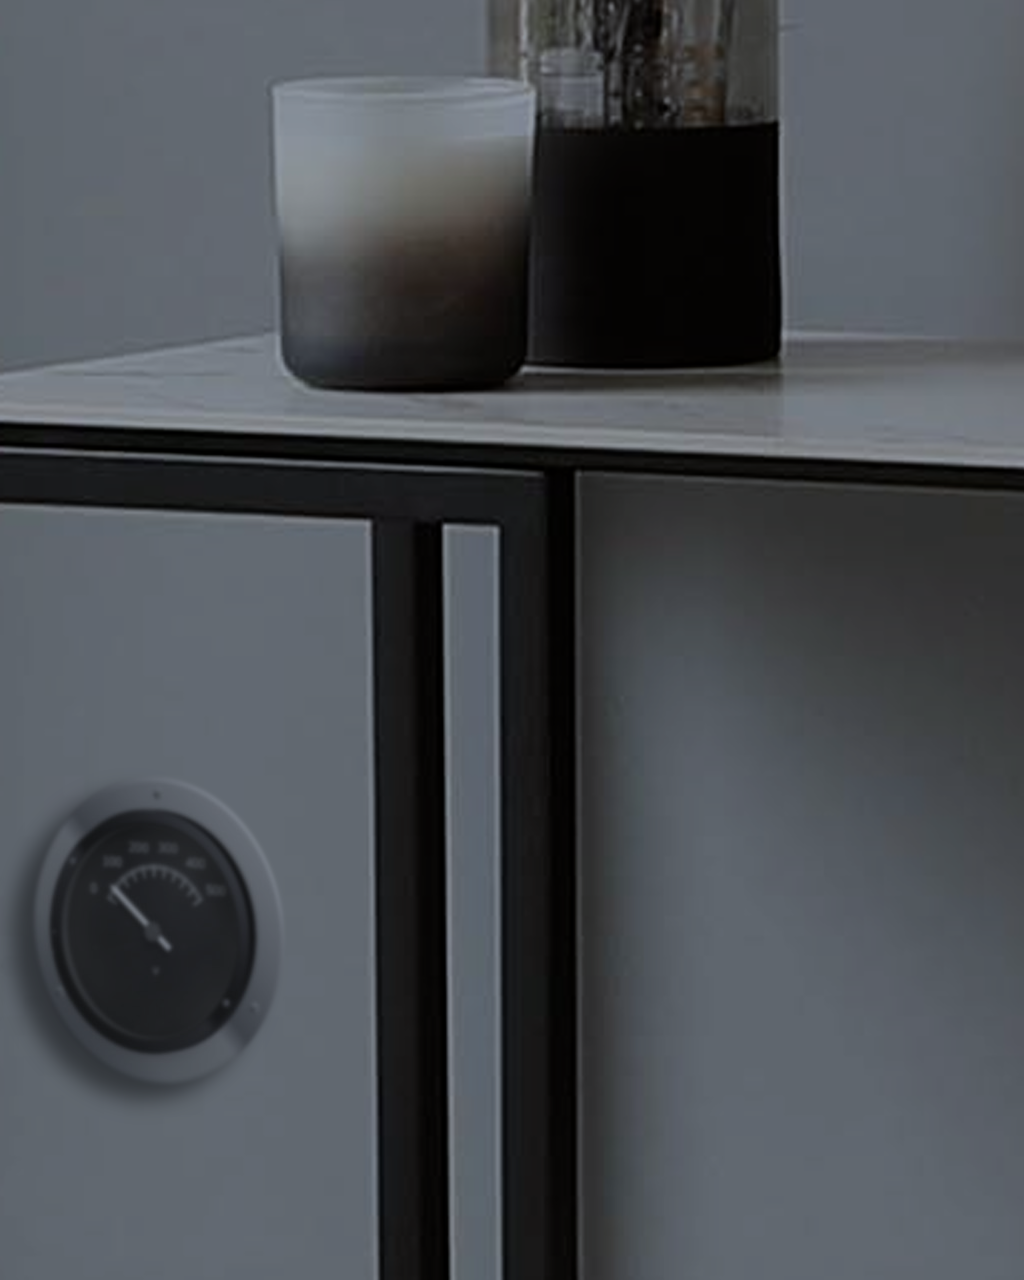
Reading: 50,V
